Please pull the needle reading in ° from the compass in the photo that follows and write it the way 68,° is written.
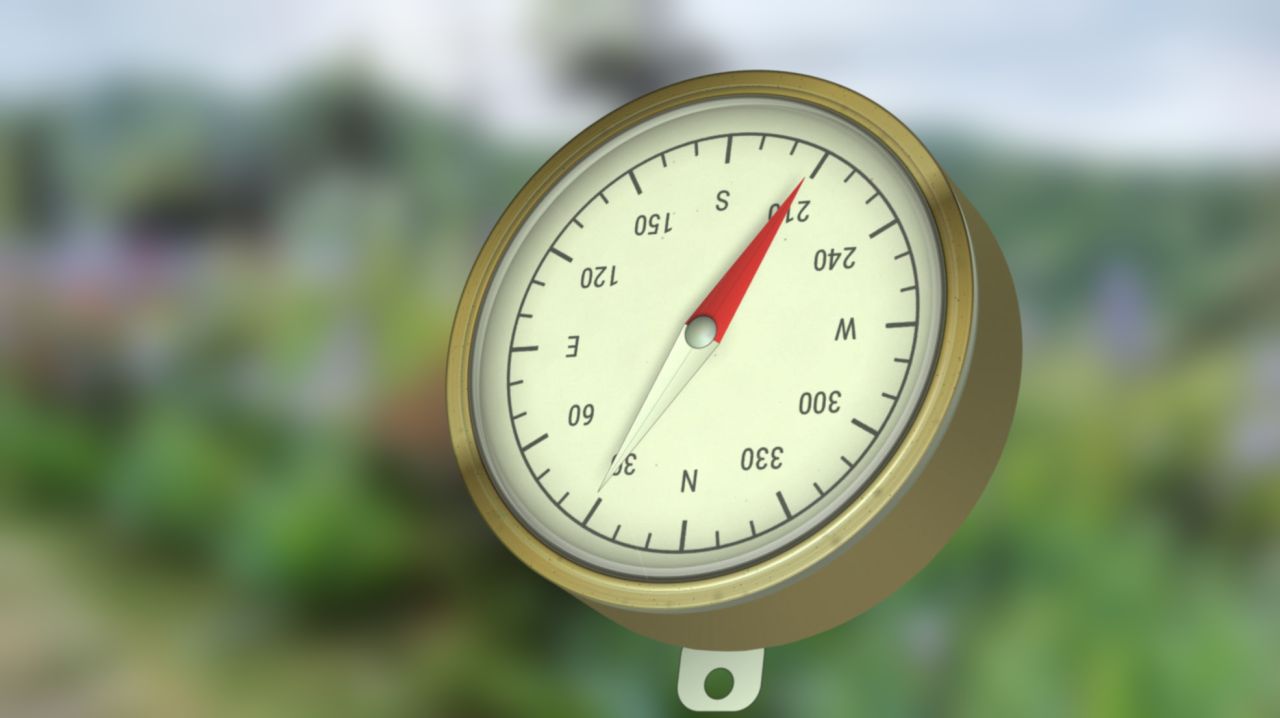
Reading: 210,°
